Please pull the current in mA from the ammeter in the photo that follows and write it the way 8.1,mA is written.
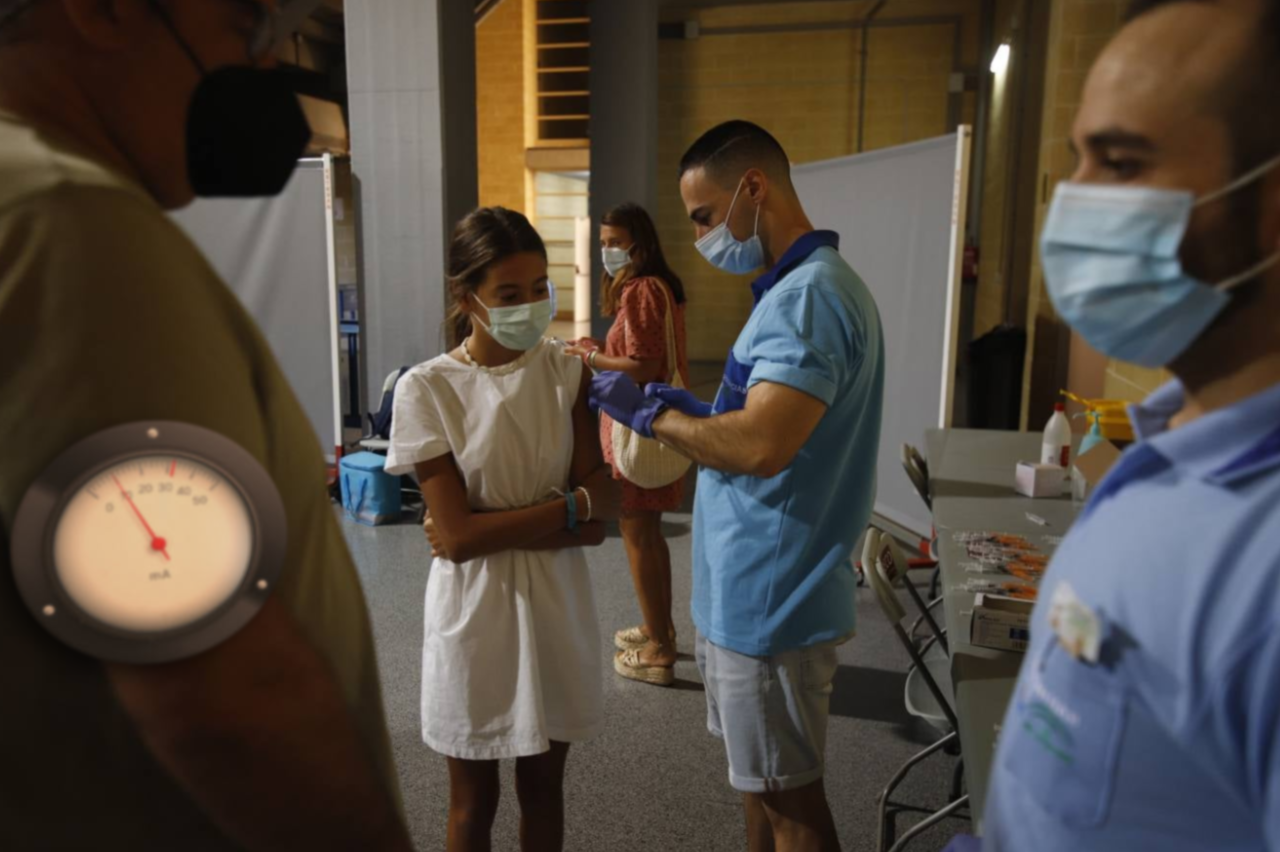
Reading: 10,mA
